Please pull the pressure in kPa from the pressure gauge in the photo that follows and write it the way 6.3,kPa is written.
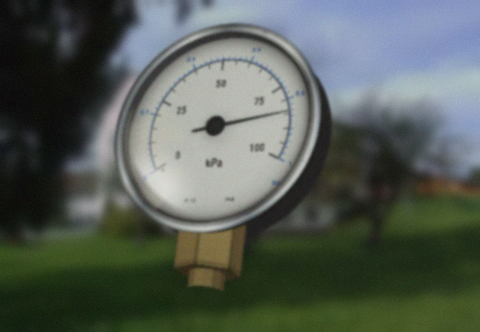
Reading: 85,kPa
